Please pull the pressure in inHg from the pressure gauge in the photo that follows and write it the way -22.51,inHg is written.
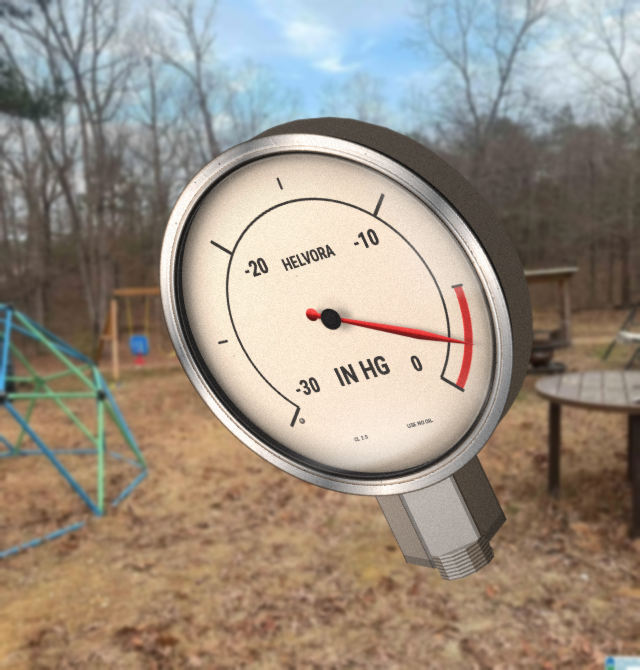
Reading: -2.5,inHg
